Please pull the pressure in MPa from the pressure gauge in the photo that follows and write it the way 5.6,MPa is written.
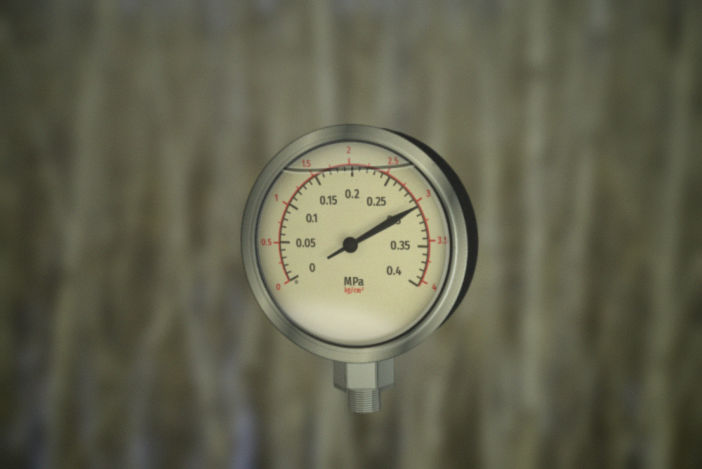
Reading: 0.3,MPa
